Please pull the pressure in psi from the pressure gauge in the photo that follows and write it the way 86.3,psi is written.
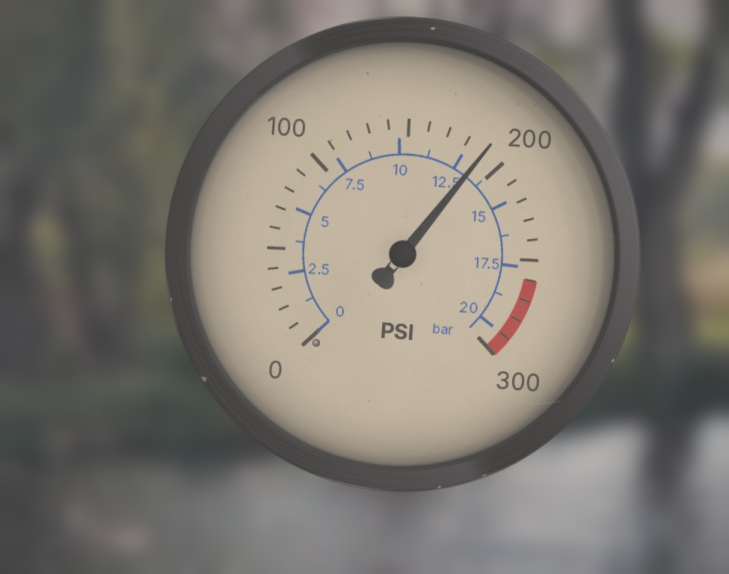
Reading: 190,psi
